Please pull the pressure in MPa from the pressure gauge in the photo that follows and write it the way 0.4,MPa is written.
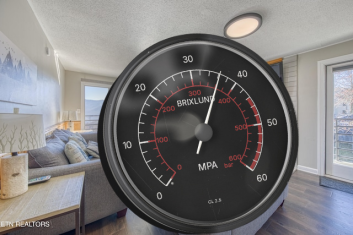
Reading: 36,MPa
